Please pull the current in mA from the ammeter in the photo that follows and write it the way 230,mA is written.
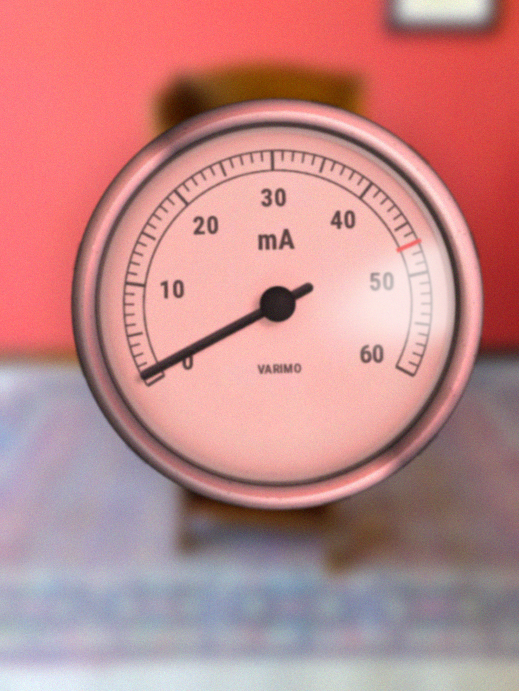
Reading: 1,mA
